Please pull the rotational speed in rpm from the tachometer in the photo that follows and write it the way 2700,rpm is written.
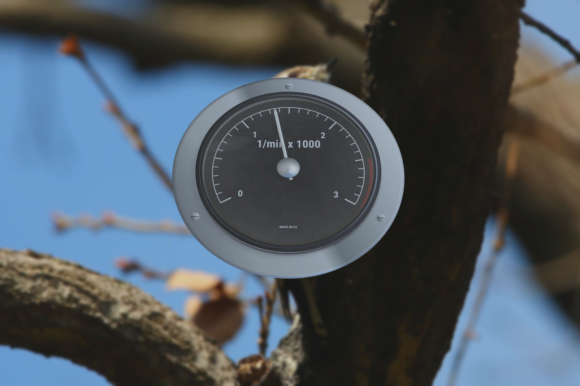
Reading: 1350,rpm
